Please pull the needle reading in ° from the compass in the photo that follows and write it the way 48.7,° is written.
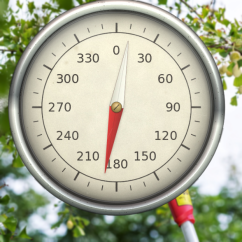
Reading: 190,°
